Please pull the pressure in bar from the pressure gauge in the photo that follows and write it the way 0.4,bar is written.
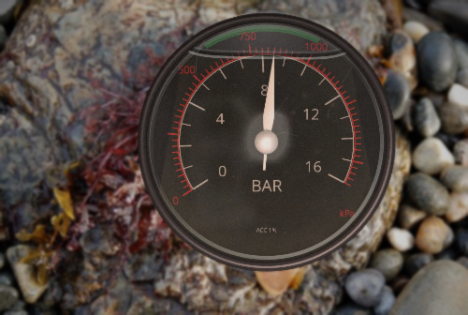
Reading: 8.5,bar
